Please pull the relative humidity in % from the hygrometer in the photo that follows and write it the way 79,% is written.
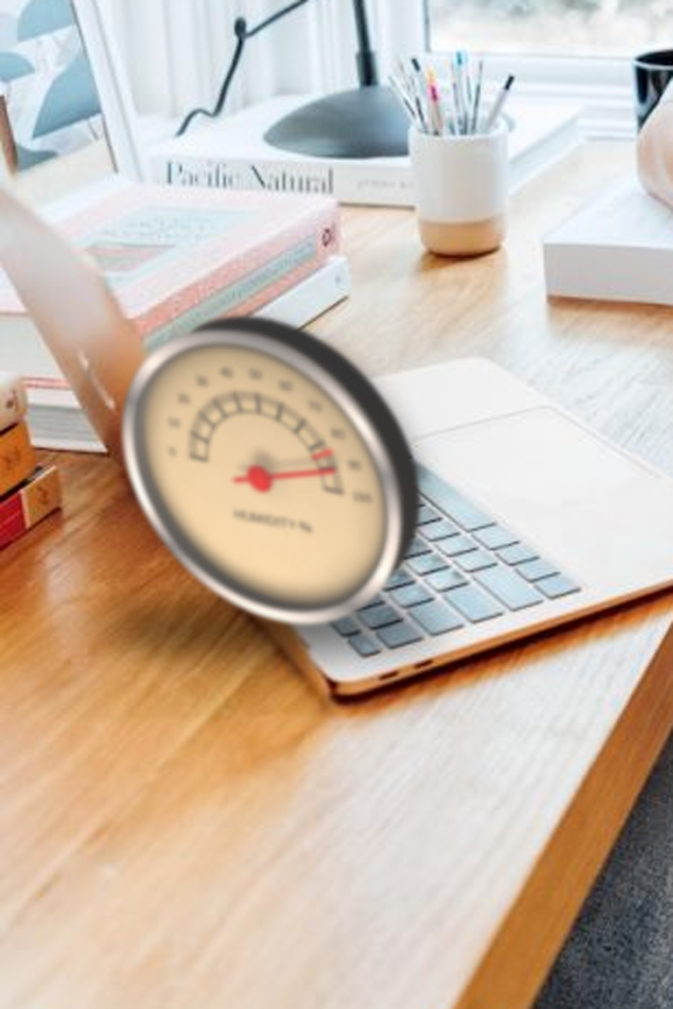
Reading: 90,%
